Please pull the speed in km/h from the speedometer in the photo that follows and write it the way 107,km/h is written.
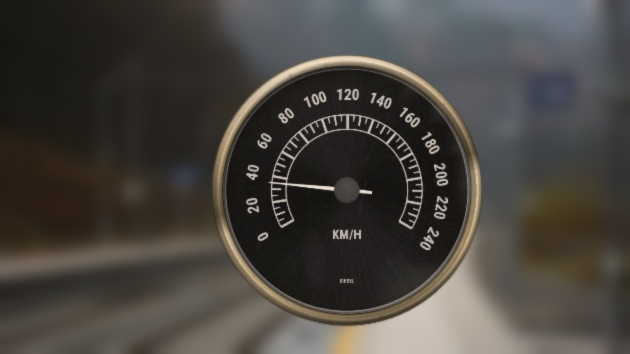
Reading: 35,km/h
